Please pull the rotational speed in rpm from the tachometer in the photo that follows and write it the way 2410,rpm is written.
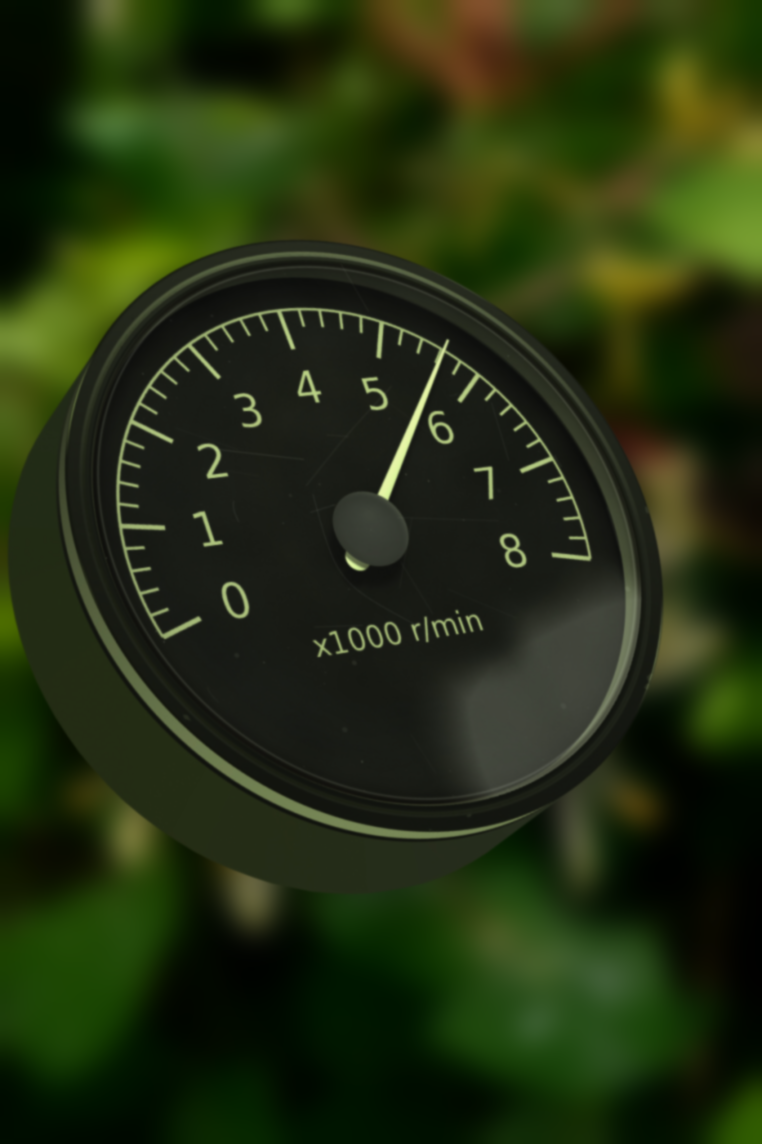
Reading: 5600,rpm
